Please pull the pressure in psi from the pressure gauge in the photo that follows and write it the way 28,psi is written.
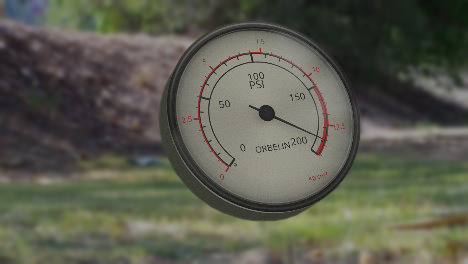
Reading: 190,psi
